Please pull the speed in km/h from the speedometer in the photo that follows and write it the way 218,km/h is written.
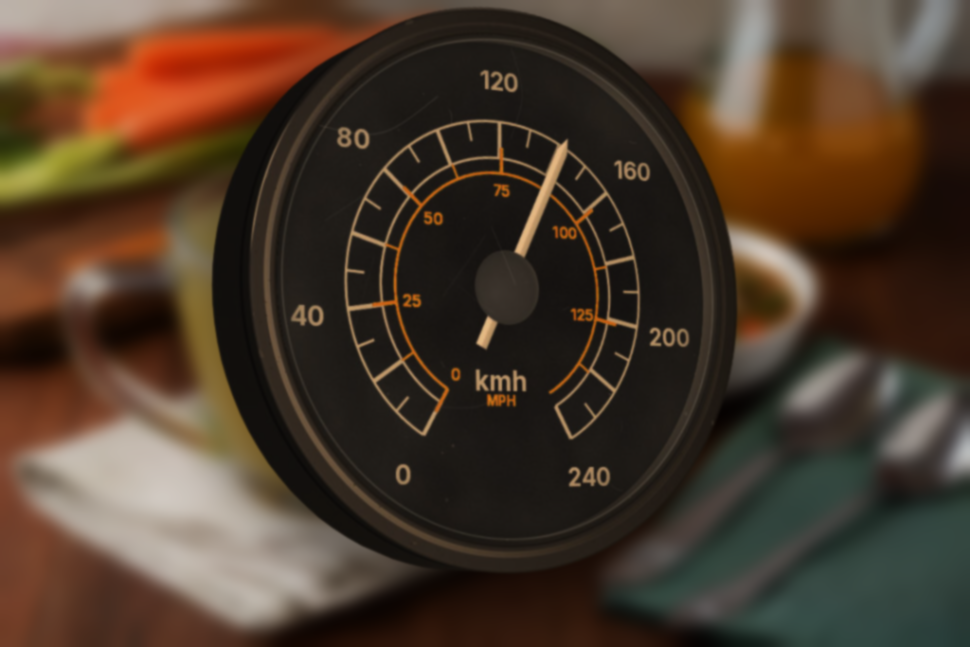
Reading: 140,km/h
